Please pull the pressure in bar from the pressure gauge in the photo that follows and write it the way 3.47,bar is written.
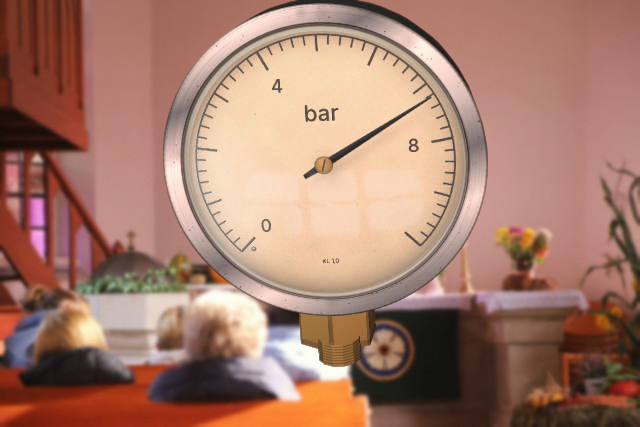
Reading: 7.2,bar
